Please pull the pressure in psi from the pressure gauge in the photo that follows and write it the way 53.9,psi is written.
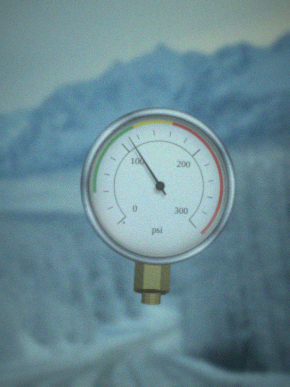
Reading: 110,psi
